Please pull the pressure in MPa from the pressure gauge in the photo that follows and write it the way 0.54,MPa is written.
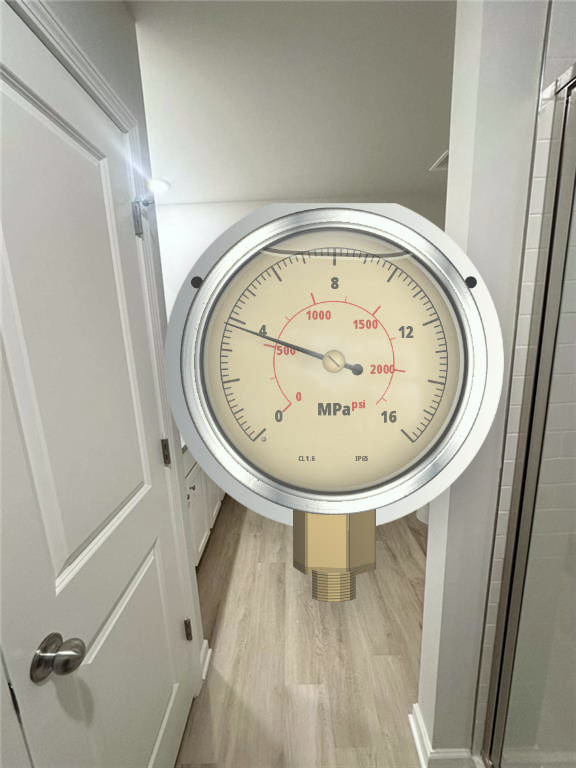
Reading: 3.8,MPa
